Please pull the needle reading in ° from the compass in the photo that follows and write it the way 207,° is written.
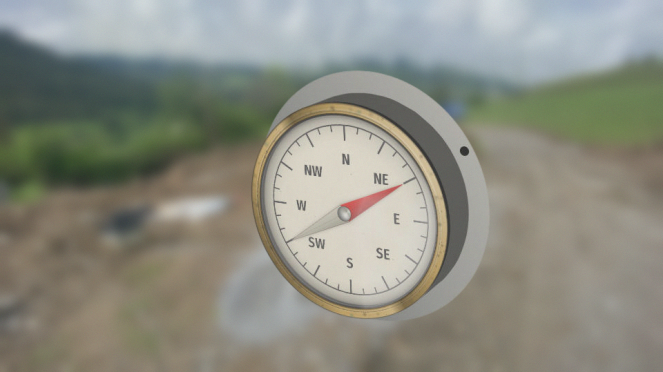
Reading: 60,°
